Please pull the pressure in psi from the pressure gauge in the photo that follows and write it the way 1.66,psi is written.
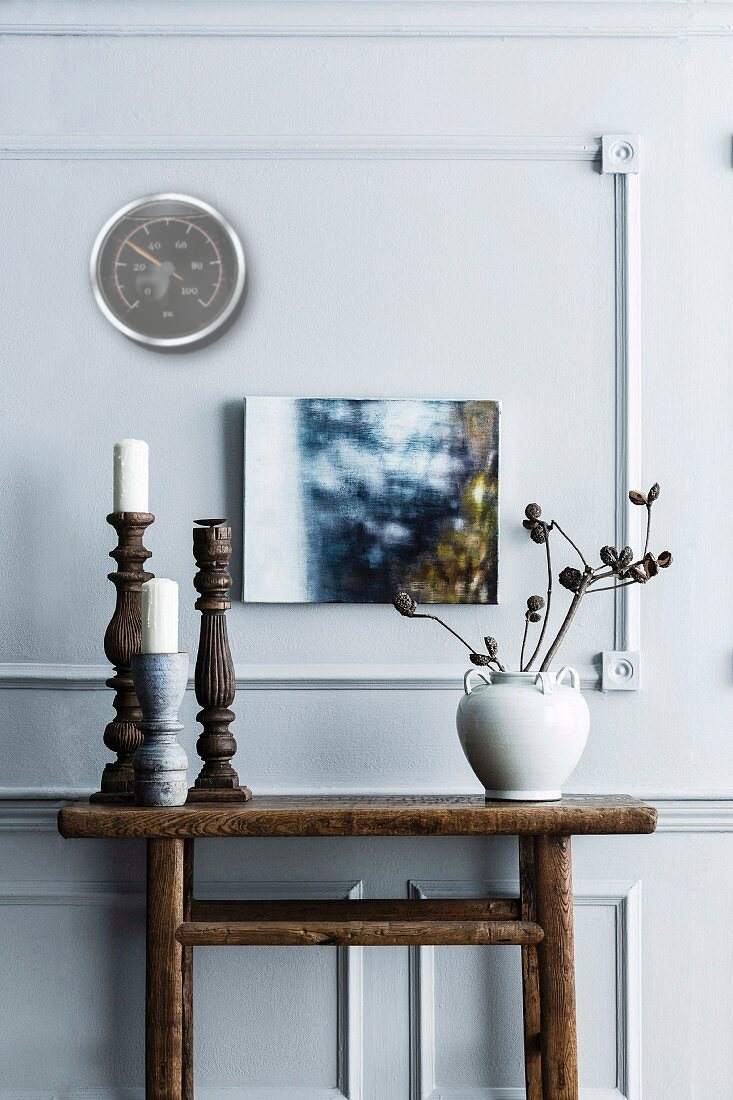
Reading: 30,psi
